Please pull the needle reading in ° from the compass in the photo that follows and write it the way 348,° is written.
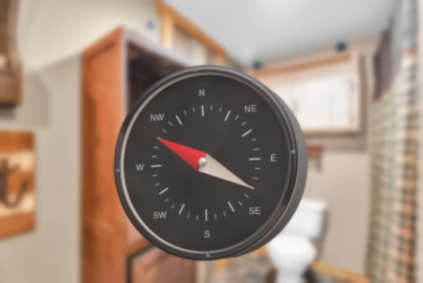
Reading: 300,°
